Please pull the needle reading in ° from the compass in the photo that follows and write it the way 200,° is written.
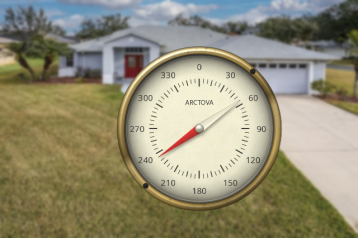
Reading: 235,°
